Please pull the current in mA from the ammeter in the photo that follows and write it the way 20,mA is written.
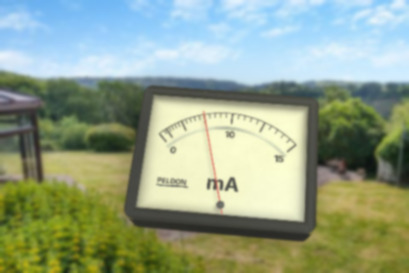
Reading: 7.5,mA
